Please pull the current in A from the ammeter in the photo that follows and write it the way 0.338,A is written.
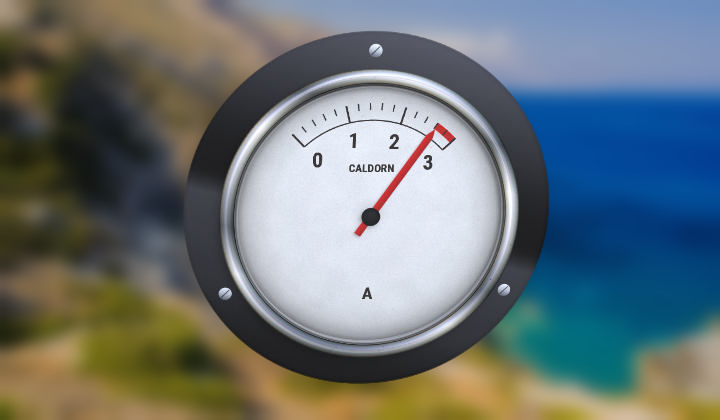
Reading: 2.6,A
